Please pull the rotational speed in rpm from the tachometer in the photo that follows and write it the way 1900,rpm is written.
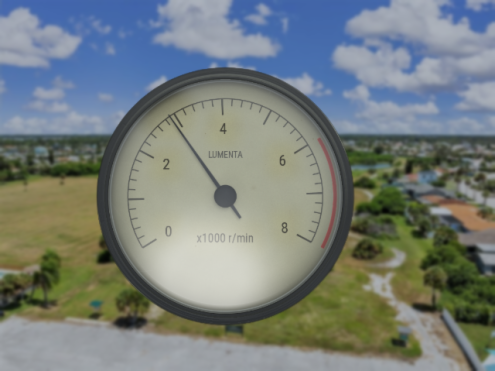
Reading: 2900,rpm
